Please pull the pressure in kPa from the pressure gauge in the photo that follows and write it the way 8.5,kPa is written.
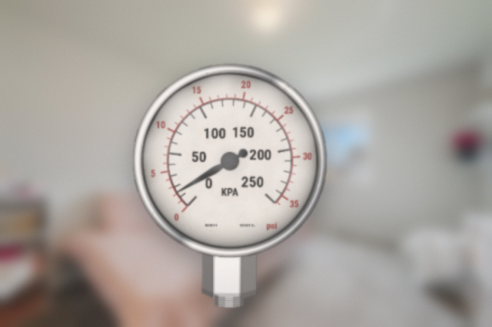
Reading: 15,kPa
